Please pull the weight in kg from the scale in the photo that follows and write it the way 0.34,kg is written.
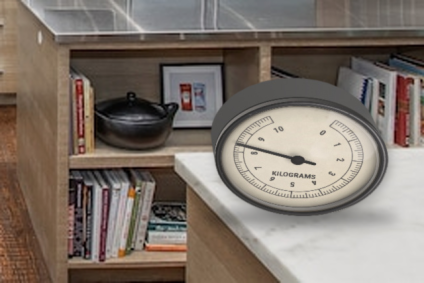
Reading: 8.5,kg
